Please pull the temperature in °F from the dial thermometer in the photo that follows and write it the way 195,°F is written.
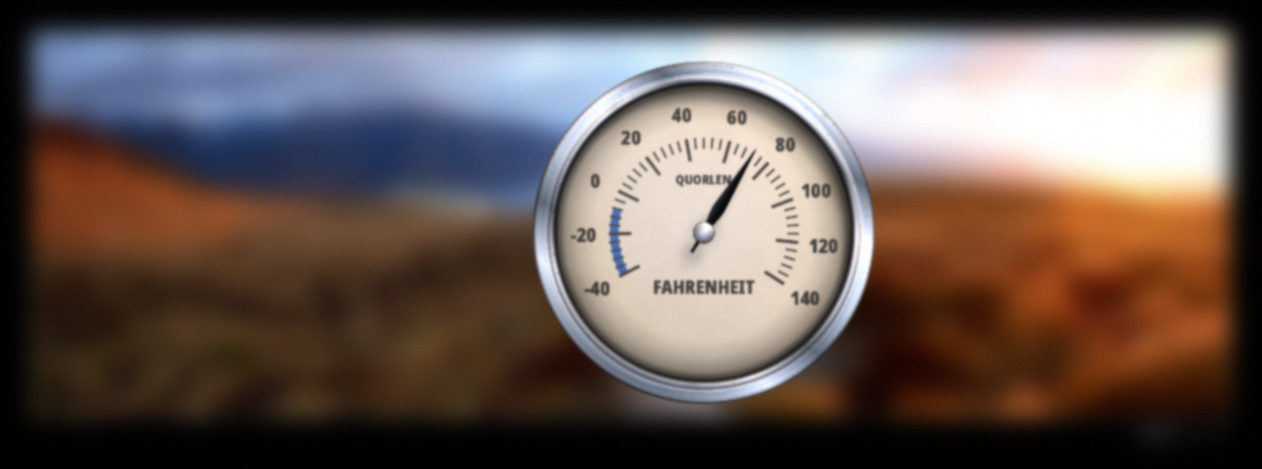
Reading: 72,°F
